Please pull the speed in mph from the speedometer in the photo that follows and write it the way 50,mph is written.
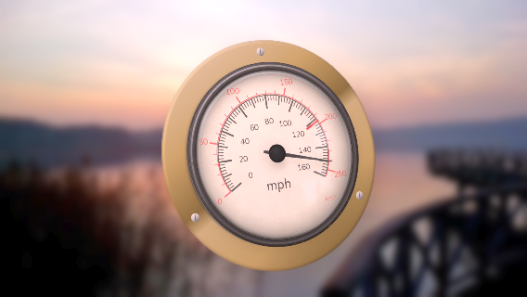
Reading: 150,mph
